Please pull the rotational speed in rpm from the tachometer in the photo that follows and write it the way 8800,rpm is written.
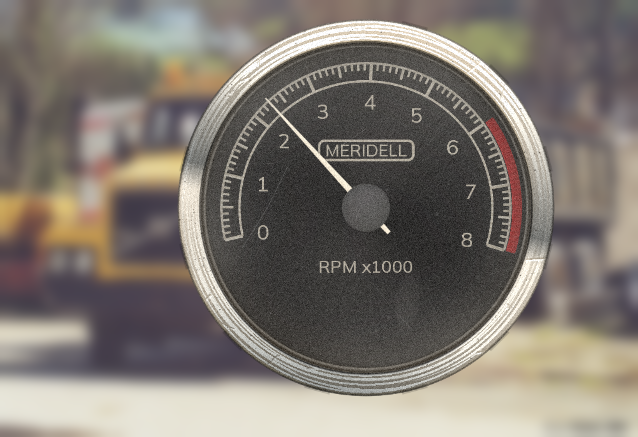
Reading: 2300,rpm
